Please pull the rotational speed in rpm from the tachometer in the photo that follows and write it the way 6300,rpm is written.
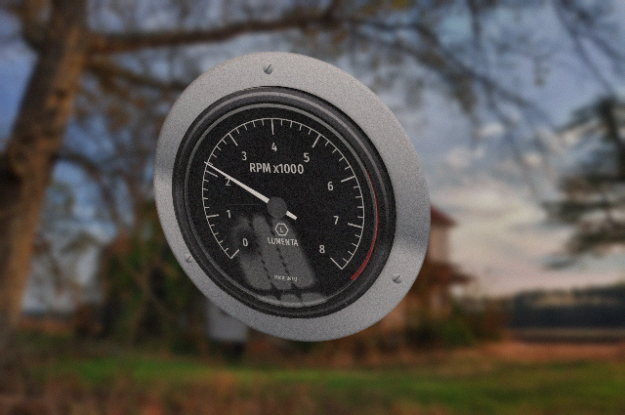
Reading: 2200,rpm
